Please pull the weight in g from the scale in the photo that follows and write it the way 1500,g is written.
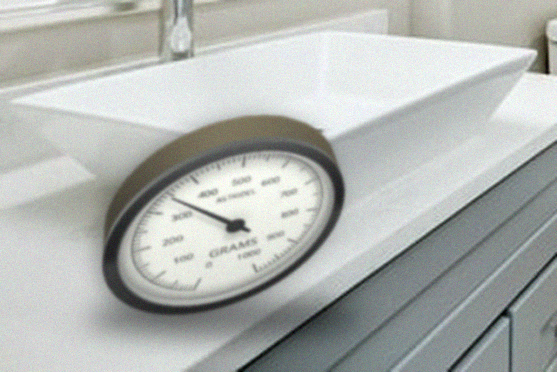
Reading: 350,g
